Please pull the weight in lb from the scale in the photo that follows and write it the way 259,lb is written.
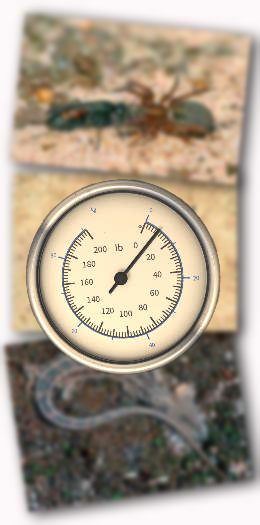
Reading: 10,lb
